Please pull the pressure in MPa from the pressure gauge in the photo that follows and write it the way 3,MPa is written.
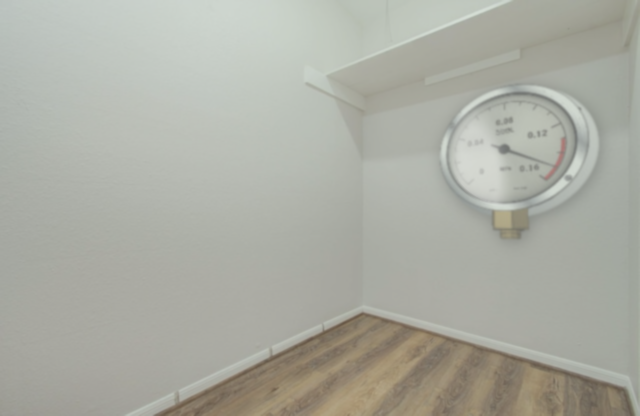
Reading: 0.15,MPa
